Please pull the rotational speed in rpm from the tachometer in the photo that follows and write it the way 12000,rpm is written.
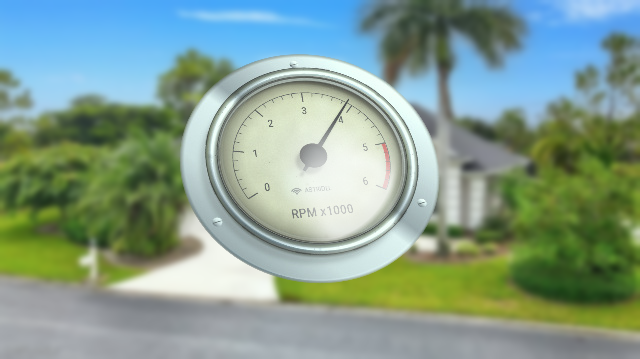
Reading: 3900,rpm
